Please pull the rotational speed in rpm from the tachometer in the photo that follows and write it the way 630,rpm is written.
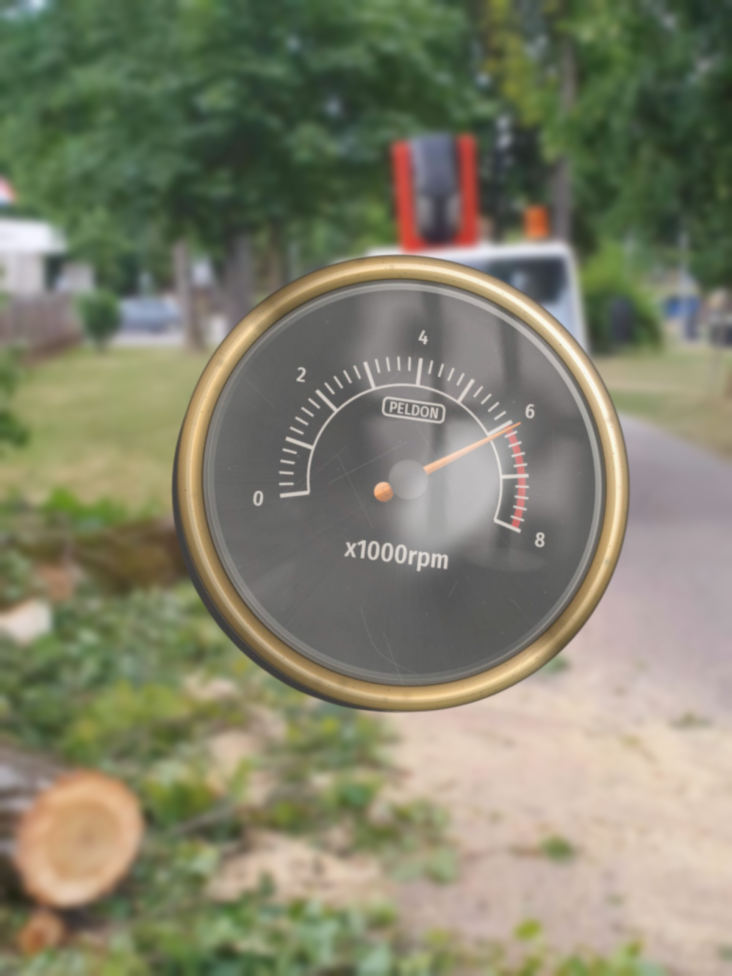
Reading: 6100,rpm
